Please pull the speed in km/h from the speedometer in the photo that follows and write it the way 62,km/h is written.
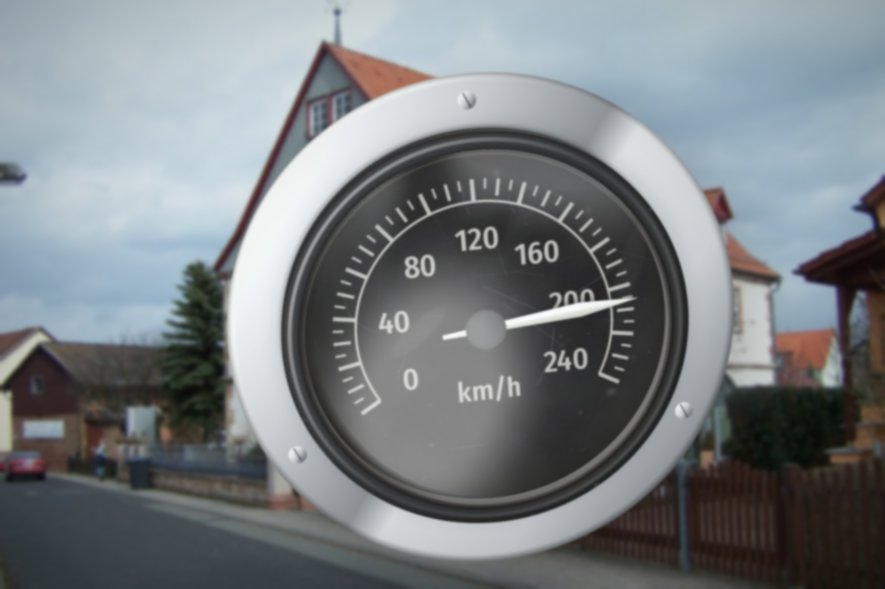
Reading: 205,km/h
